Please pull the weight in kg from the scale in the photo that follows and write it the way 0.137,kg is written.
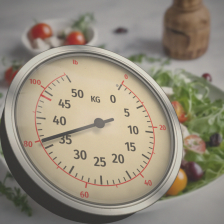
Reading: 36,kg
